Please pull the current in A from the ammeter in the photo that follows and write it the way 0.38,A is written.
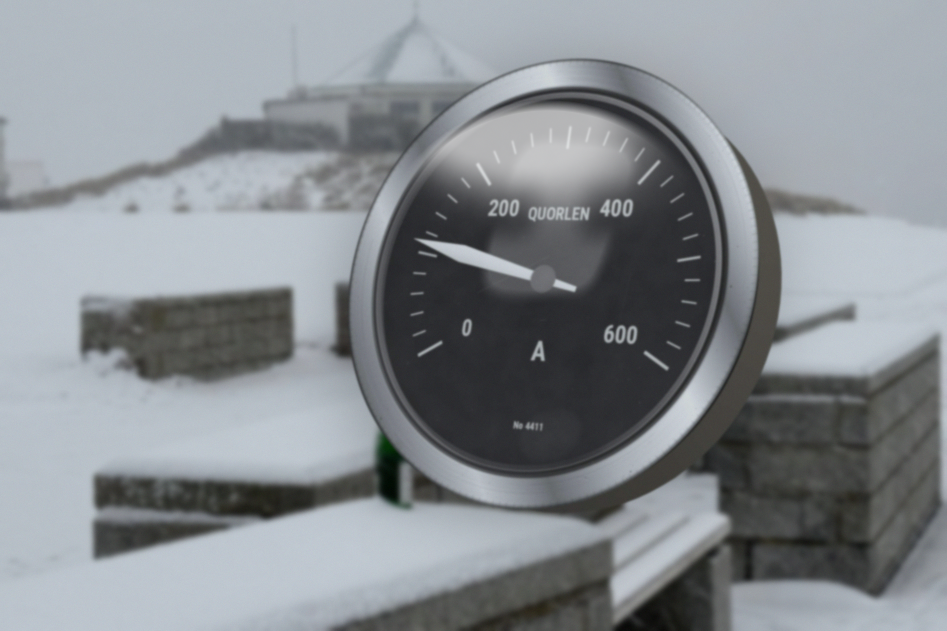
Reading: 110,A
